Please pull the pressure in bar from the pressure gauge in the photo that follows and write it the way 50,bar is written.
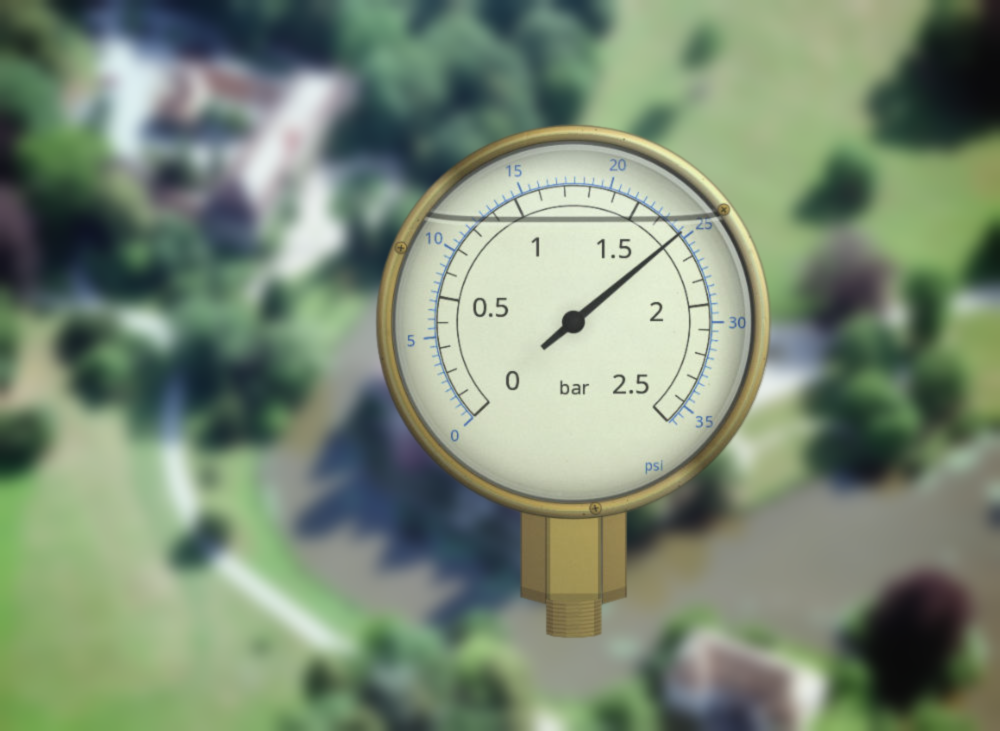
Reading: 1.7,bar
